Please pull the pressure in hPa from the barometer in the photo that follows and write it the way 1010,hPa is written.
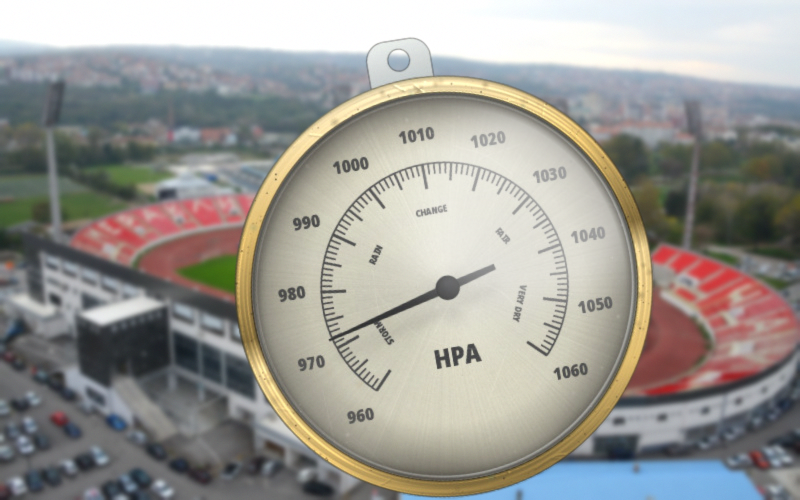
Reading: 972,hPa
